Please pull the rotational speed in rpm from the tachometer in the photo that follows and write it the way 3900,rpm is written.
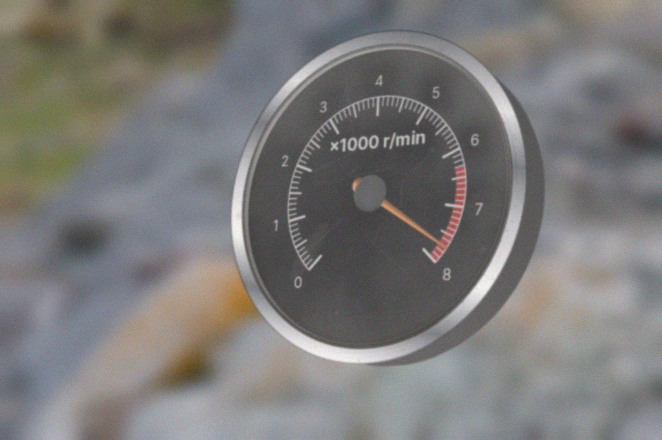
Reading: 7700,rpm
